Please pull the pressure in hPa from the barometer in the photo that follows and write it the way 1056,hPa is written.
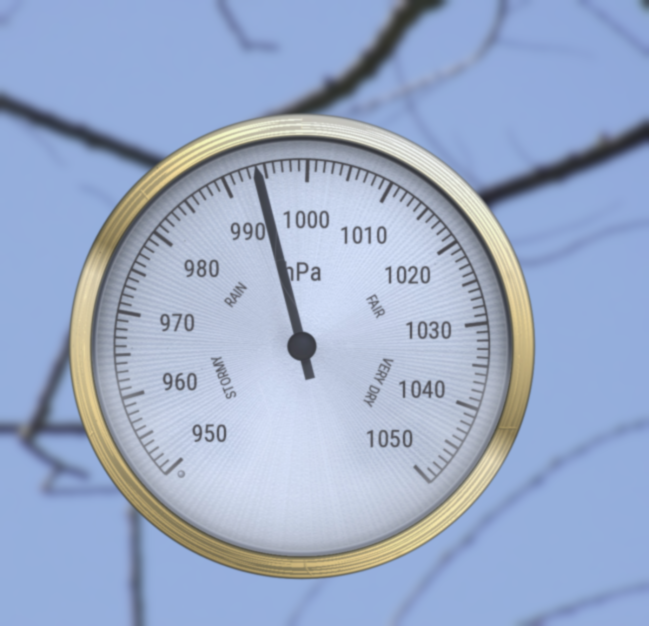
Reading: 994,hPa
